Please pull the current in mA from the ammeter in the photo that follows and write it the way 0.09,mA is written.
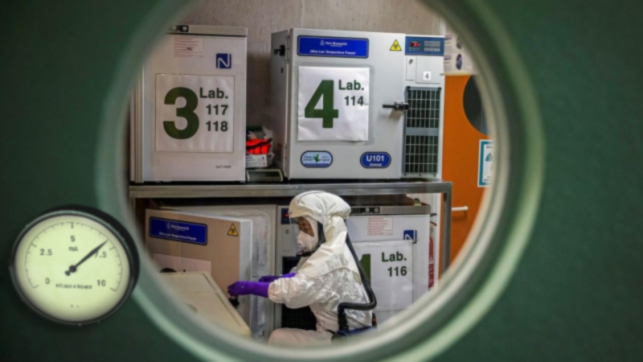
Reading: 7,mA
